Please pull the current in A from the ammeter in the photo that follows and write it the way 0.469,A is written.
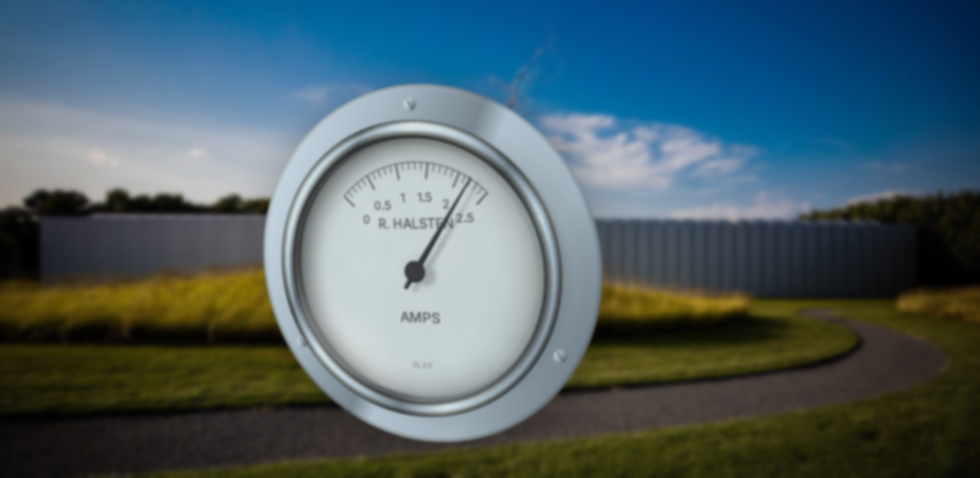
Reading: 2.2,A
